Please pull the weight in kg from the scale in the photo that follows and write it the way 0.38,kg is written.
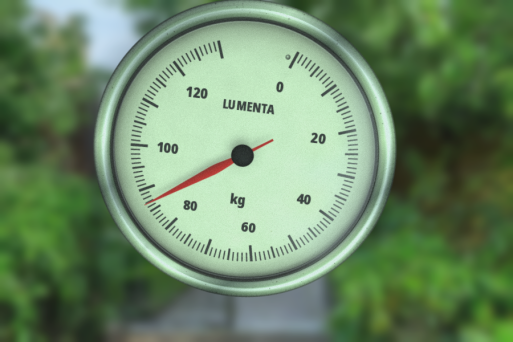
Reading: 87,kg
